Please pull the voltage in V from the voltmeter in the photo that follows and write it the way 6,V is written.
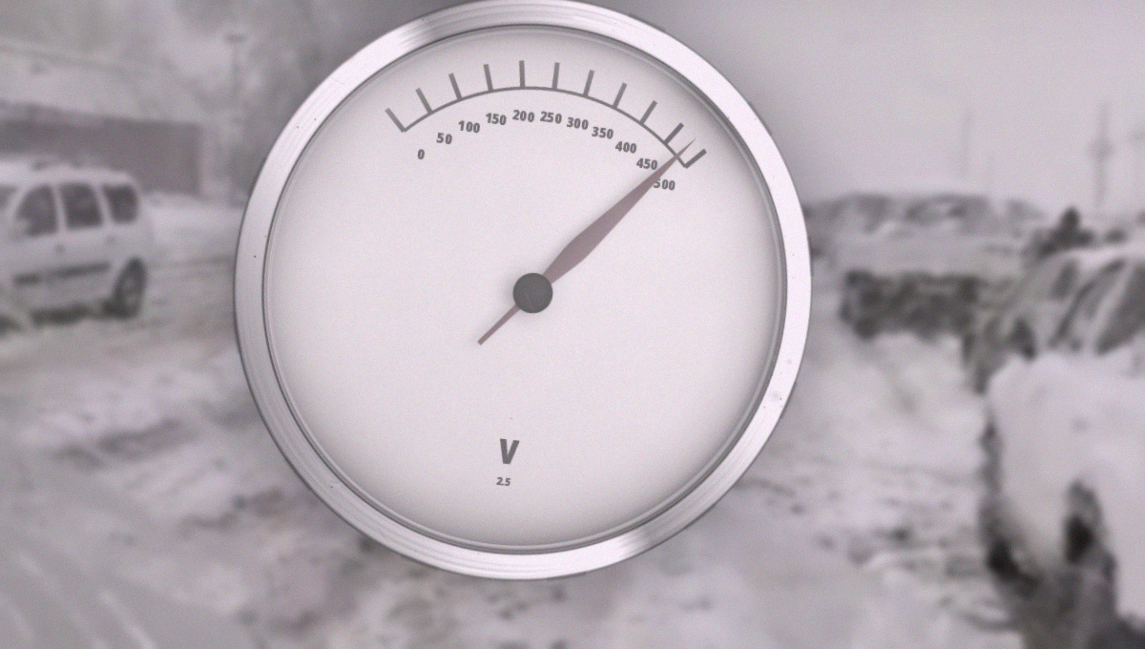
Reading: 475,V
